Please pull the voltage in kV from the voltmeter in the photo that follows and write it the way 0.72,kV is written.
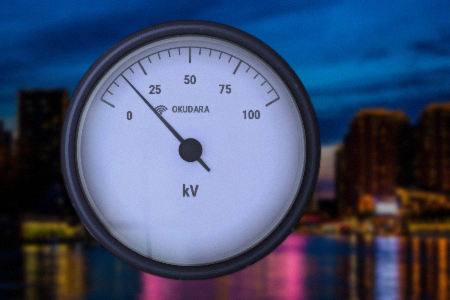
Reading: 15,kV
